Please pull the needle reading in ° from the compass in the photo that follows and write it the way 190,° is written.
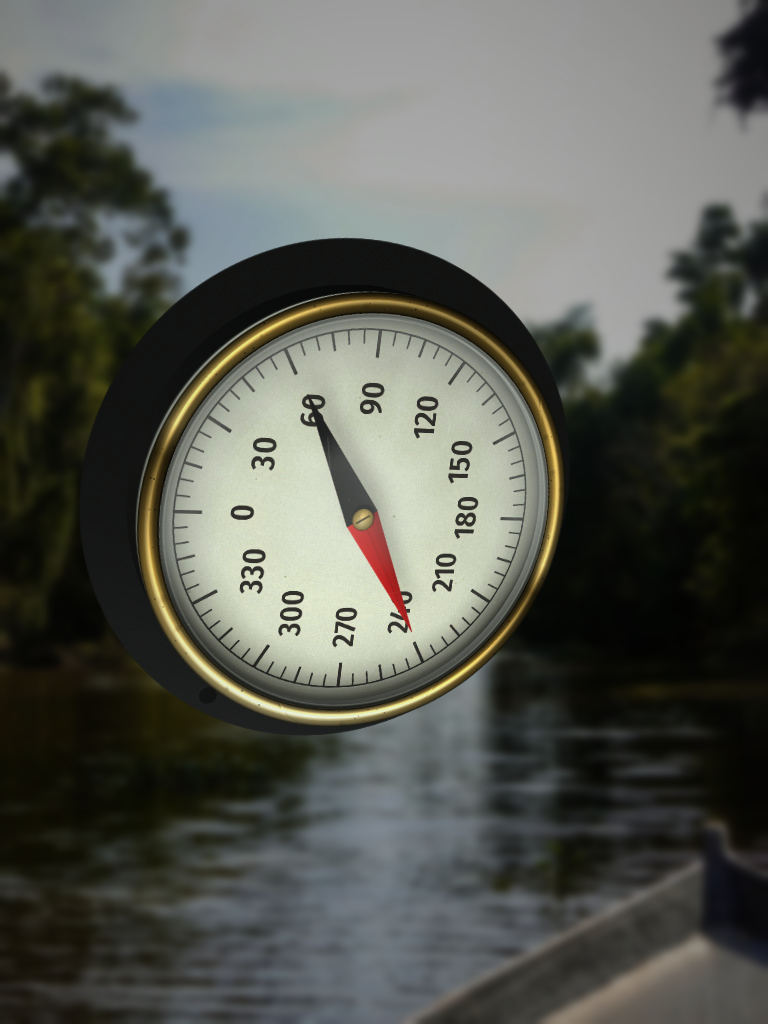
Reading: 240,°
